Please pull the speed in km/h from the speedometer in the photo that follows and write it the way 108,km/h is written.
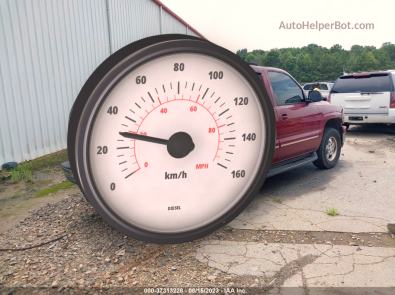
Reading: 30,km/h
